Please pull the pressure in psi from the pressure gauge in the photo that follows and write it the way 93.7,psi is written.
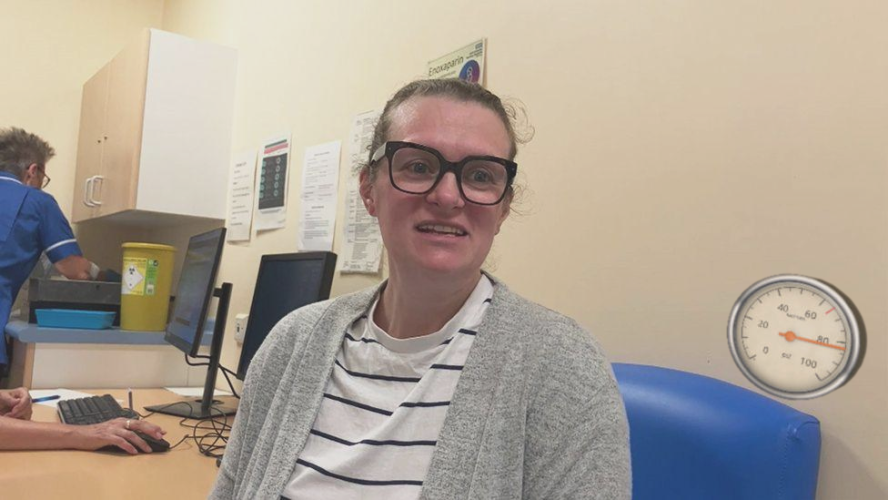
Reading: 82.5,psi
